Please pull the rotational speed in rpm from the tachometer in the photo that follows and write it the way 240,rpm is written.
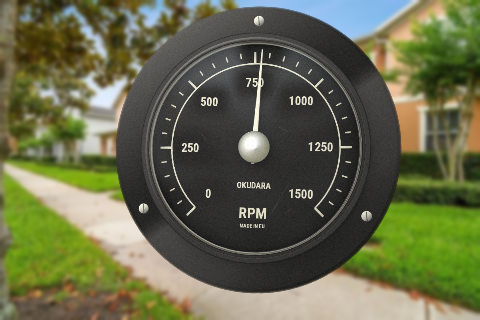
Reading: 775,rpm
